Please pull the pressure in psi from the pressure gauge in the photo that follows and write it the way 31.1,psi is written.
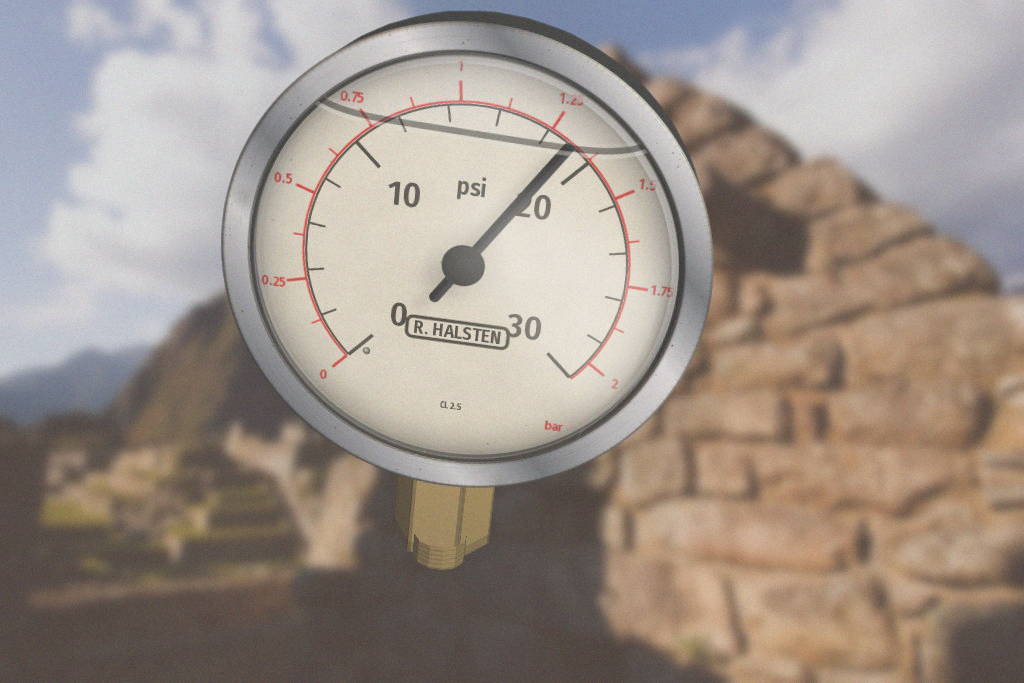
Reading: 19,psi
